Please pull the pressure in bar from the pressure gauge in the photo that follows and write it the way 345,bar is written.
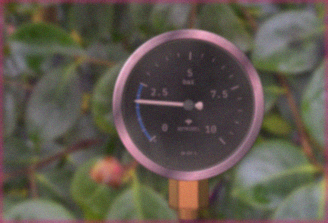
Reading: 1.75,bar
